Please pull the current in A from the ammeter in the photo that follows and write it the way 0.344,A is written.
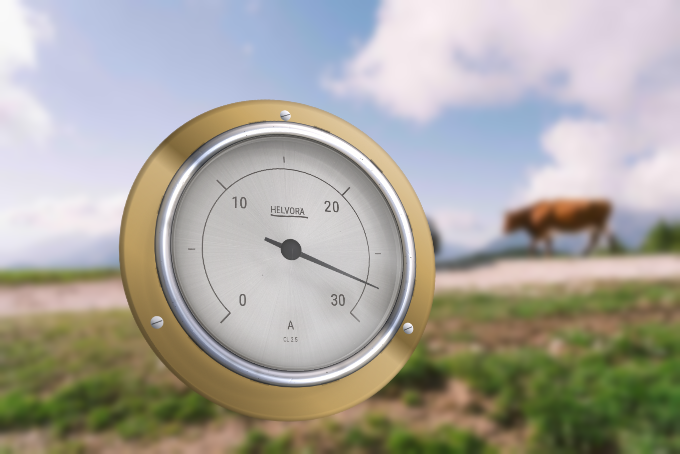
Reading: 27.5,A
